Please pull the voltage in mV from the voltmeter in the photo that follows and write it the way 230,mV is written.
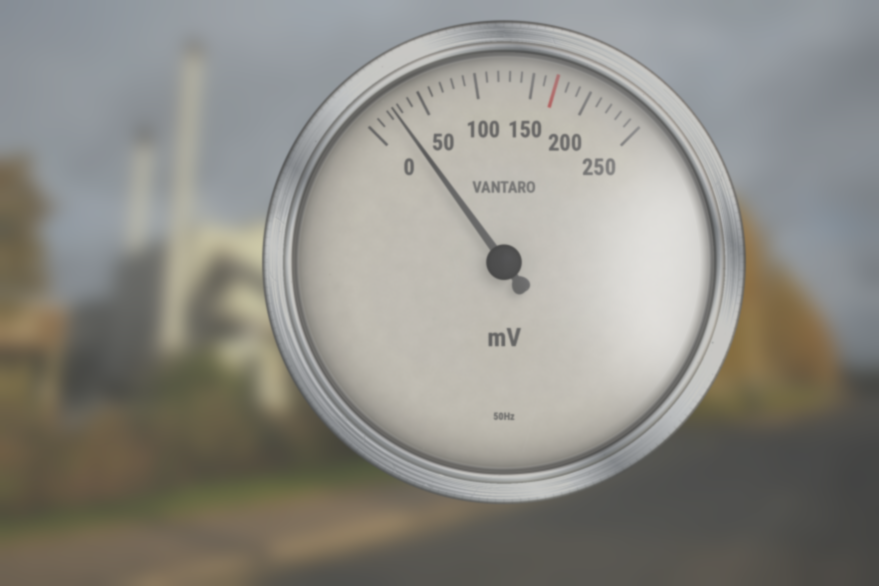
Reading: 25,mV
